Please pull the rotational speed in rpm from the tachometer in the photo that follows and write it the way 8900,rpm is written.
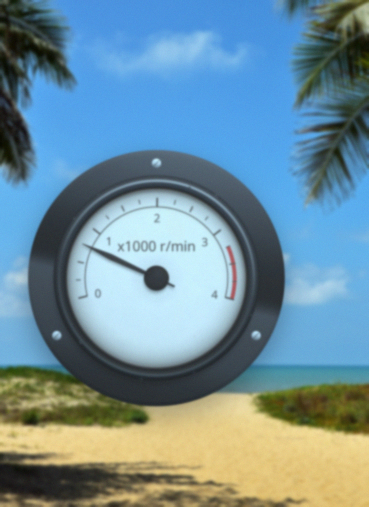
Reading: 750,rpm
